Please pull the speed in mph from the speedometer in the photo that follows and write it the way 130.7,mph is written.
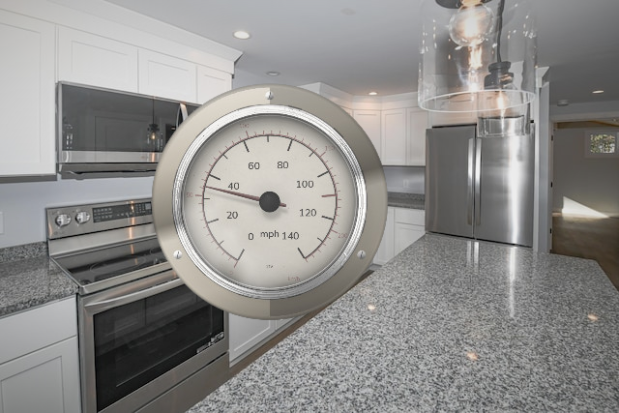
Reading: 35,mph
